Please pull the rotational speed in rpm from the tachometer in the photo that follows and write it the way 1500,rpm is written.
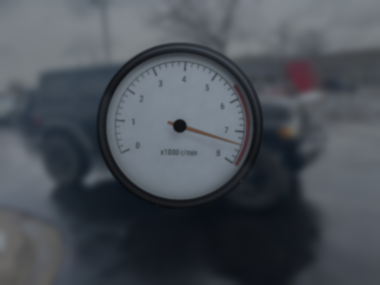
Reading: 7400,rpm
